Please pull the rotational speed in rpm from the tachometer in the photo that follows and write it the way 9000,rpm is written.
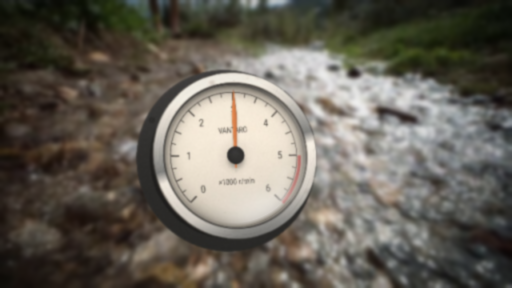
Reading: 3000,rpm
